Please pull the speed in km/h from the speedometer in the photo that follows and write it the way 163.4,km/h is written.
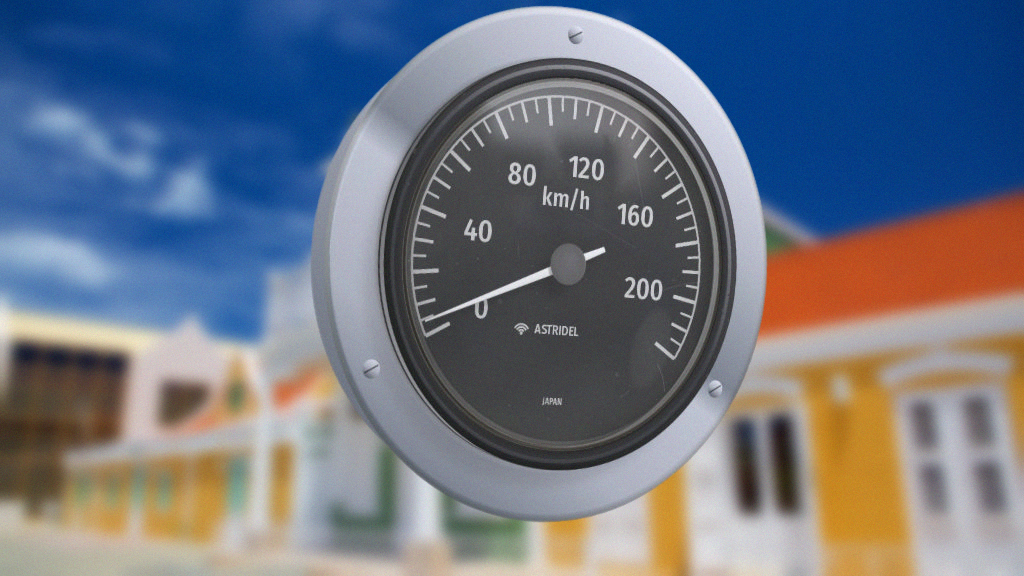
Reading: 5,km/h
